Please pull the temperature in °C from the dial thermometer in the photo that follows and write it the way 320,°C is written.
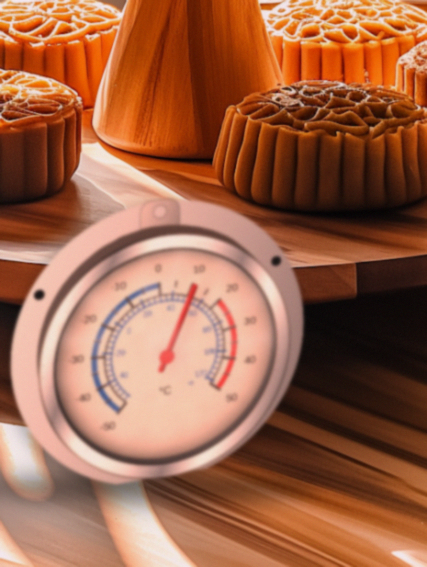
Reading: 10,°C
